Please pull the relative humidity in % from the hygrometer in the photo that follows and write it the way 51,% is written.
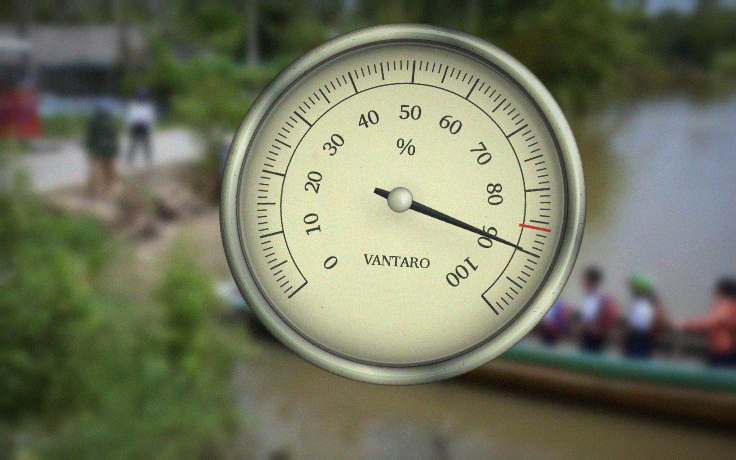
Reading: 90,%
